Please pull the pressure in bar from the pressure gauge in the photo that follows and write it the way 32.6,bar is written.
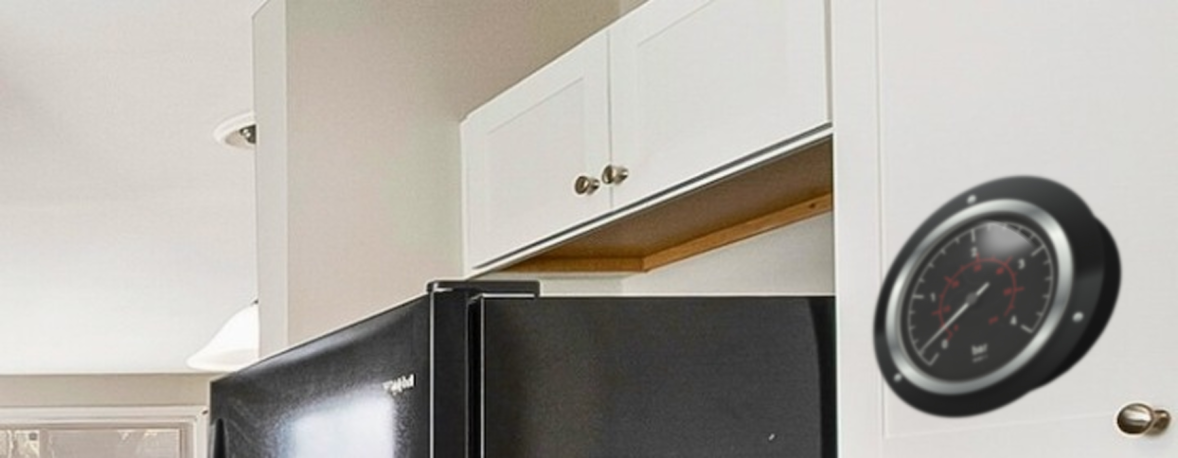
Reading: 0.2,bar
